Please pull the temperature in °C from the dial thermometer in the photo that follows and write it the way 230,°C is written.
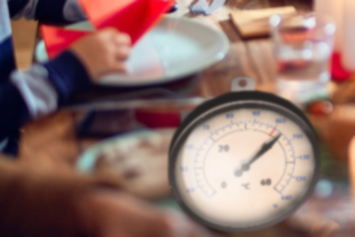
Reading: 40,°C
